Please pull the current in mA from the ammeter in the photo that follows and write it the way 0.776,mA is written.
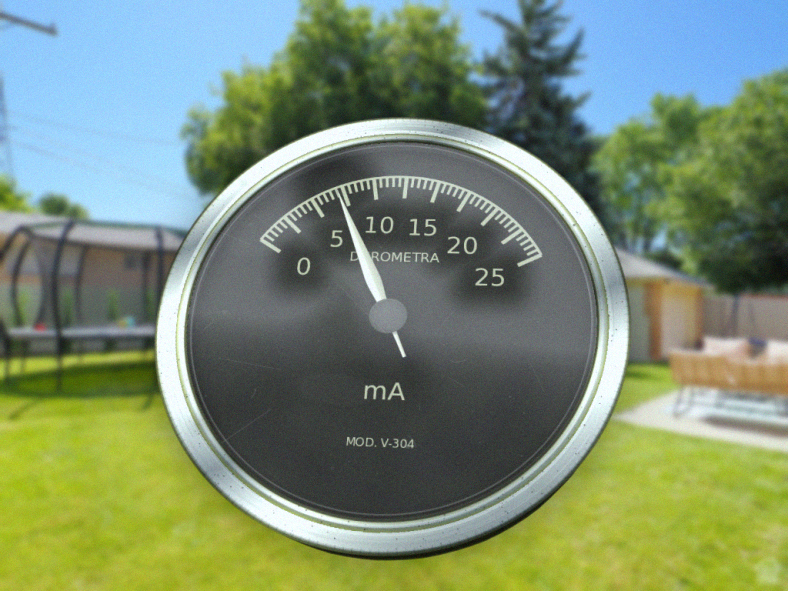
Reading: 7,mA
